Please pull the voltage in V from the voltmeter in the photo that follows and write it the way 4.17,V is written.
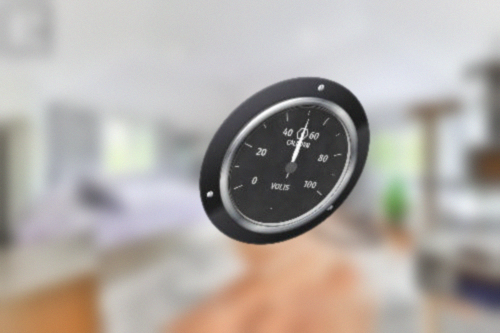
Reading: 50,V
